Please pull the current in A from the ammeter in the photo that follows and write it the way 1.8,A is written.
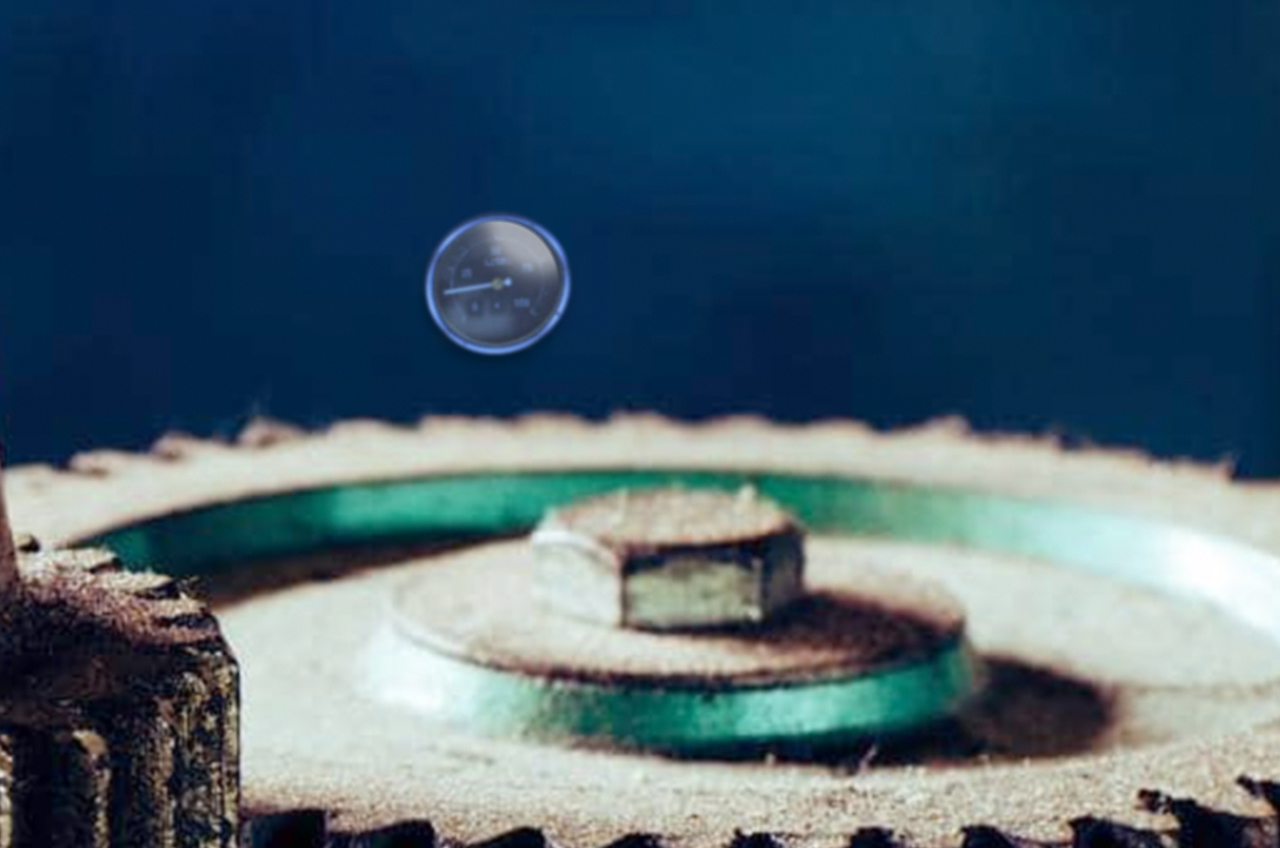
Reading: 15,A
